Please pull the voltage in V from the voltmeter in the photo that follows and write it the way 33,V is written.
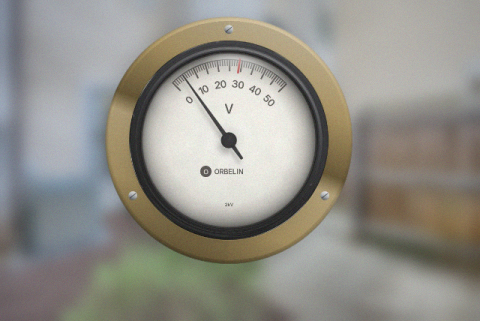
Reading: 5,V
